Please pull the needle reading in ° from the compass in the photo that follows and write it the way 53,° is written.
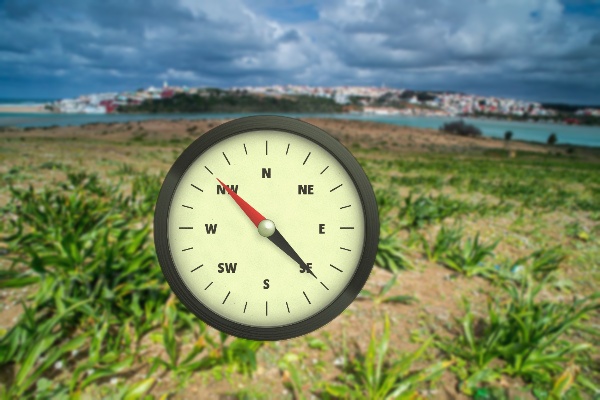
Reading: 315,°
